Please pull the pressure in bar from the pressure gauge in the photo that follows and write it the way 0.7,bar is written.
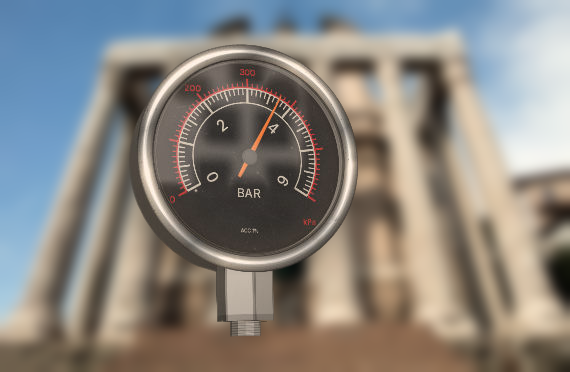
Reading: 3.7,bar
